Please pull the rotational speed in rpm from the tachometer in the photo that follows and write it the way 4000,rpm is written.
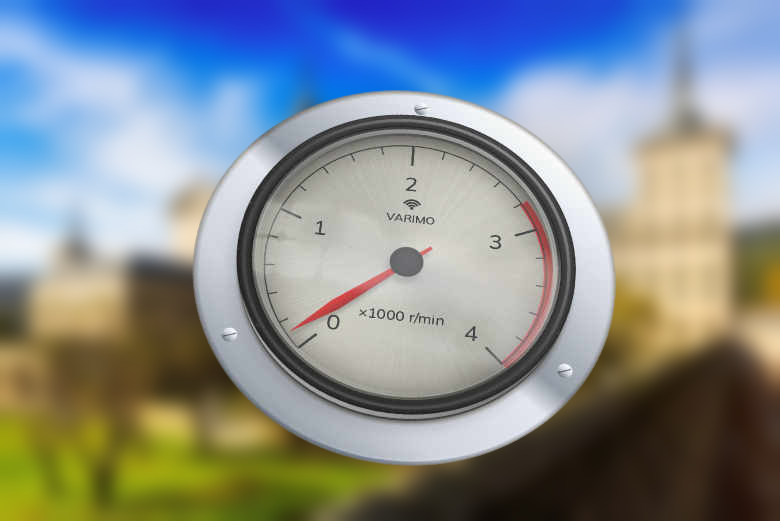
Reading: 100,rpm
